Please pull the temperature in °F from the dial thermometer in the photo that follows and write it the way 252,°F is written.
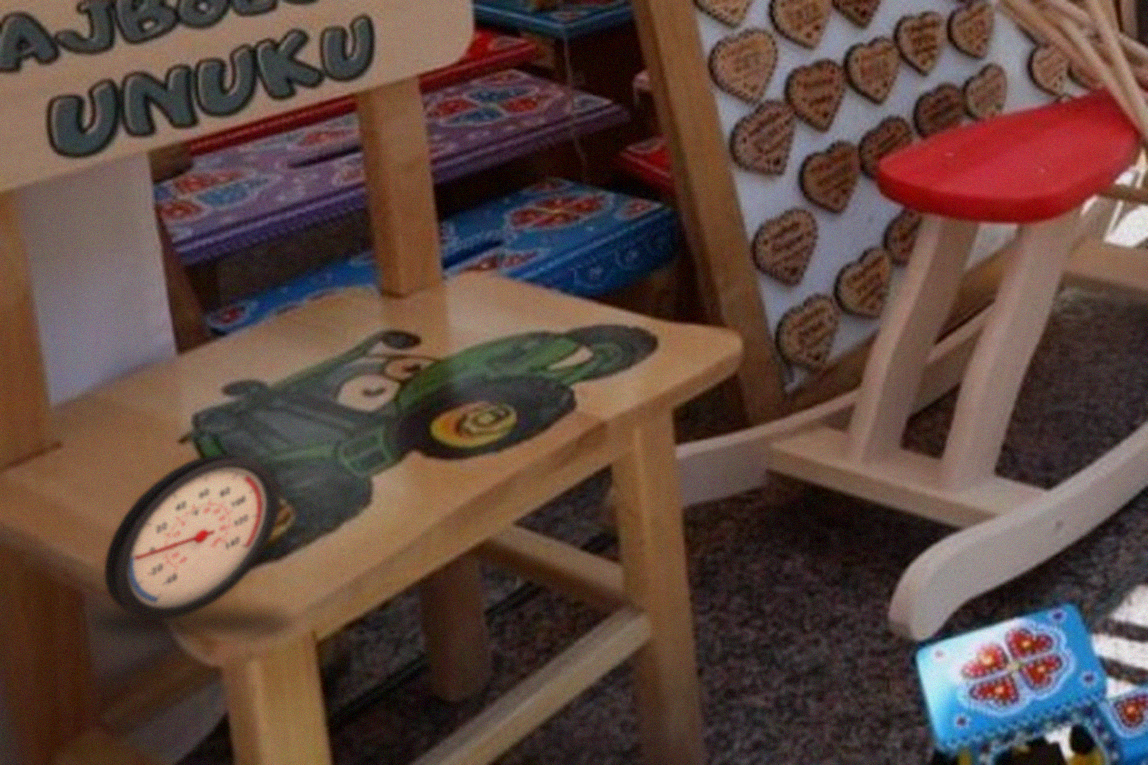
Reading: 0,°F
